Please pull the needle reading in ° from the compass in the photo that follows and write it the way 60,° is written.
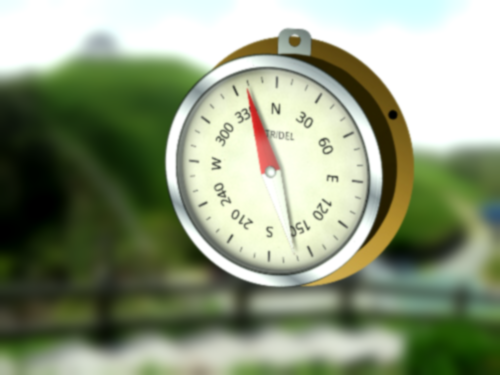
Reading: 340,°
